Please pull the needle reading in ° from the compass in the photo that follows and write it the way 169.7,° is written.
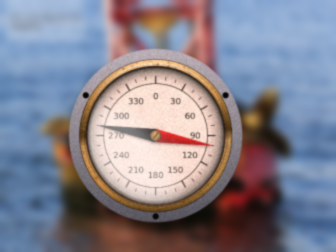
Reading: 100,°
